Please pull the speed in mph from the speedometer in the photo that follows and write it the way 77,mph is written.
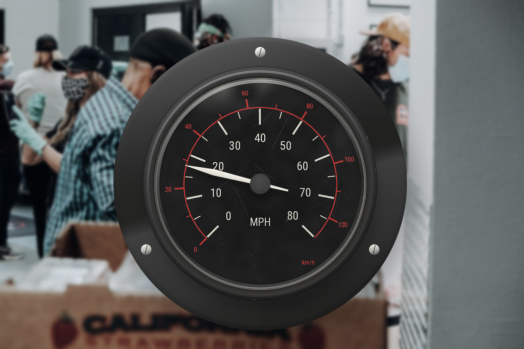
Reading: 17.5,mph
